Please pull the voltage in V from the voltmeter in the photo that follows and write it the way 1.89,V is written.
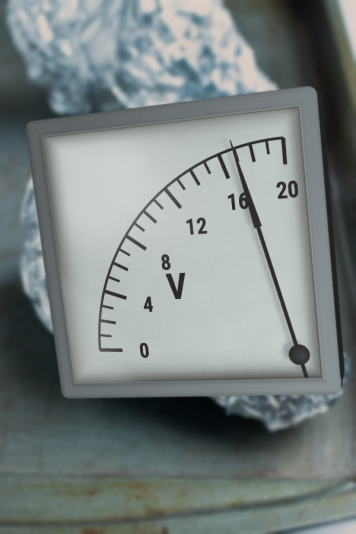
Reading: 17,V
